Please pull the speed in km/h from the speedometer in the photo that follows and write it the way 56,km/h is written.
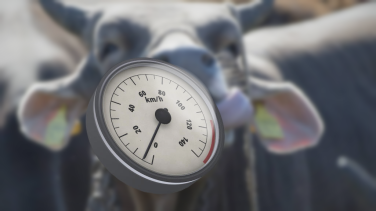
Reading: 5,km/h
